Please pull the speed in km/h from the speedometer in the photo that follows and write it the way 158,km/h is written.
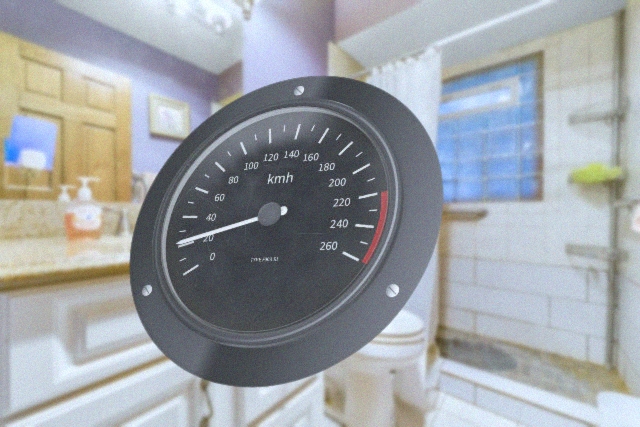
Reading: 20,km/h
